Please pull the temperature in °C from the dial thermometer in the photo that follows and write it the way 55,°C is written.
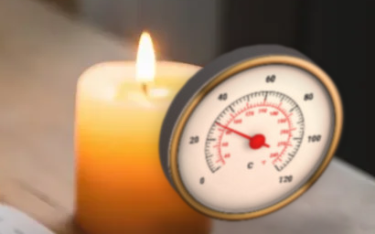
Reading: 30,°C
